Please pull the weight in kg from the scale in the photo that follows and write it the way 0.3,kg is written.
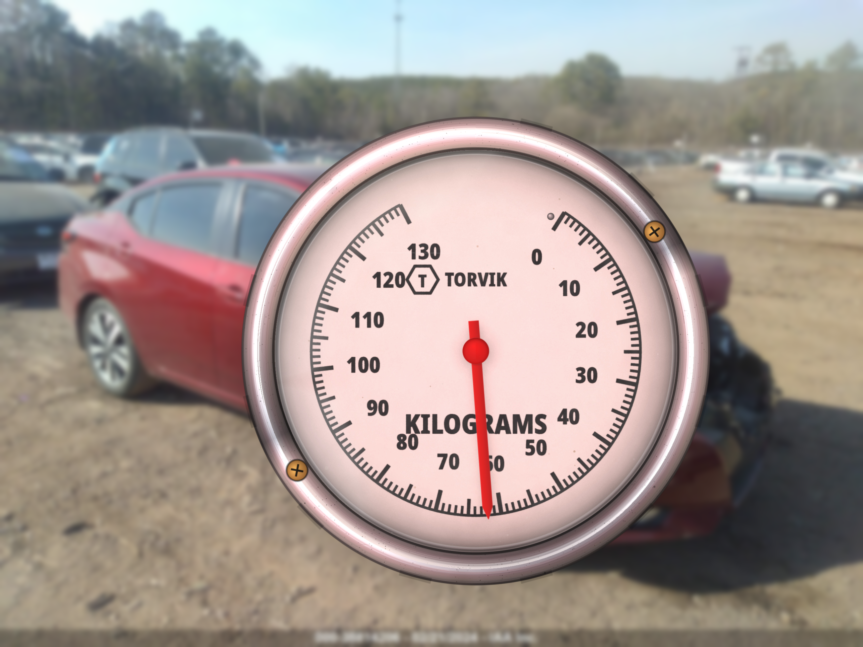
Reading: 62,kg
